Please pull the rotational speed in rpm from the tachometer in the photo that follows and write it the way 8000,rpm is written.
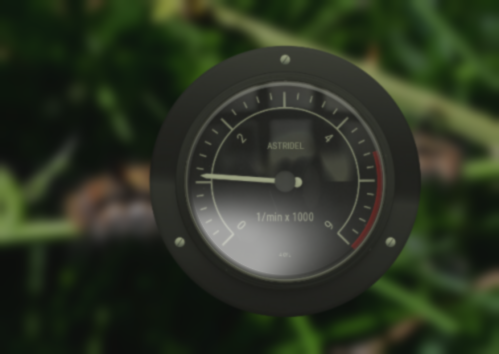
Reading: 1100,rpm
